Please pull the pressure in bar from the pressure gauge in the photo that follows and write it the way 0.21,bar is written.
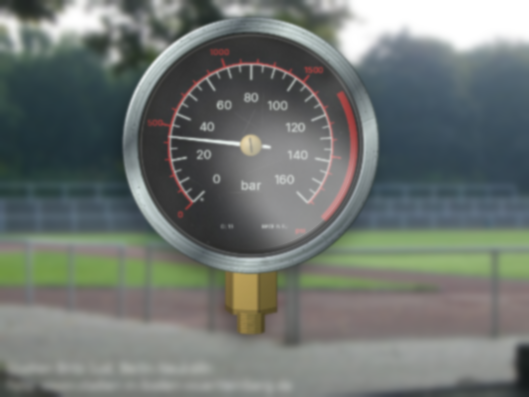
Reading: 30,bar
